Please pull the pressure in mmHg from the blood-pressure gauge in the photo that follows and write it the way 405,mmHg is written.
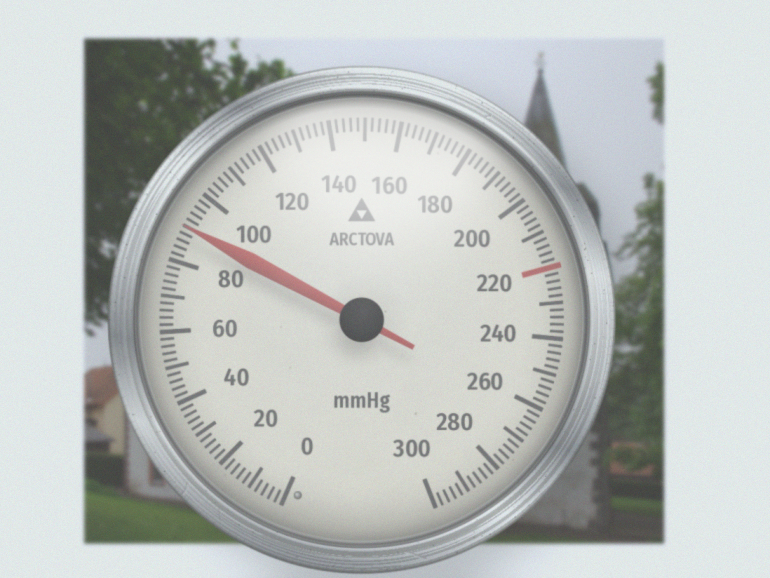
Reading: 90,mmHg
